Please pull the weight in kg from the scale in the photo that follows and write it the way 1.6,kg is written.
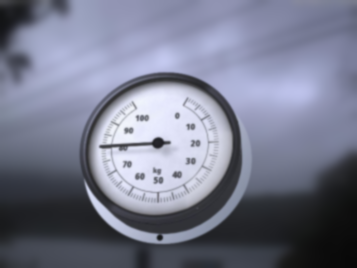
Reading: 80,kg
